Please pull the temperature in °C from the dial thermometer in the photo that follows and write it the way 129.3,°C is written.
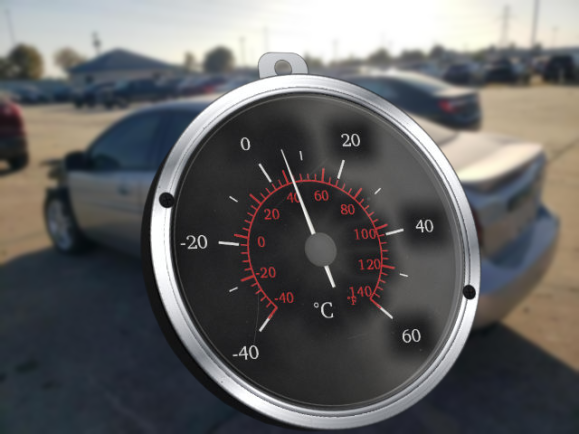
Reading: 5,°C
